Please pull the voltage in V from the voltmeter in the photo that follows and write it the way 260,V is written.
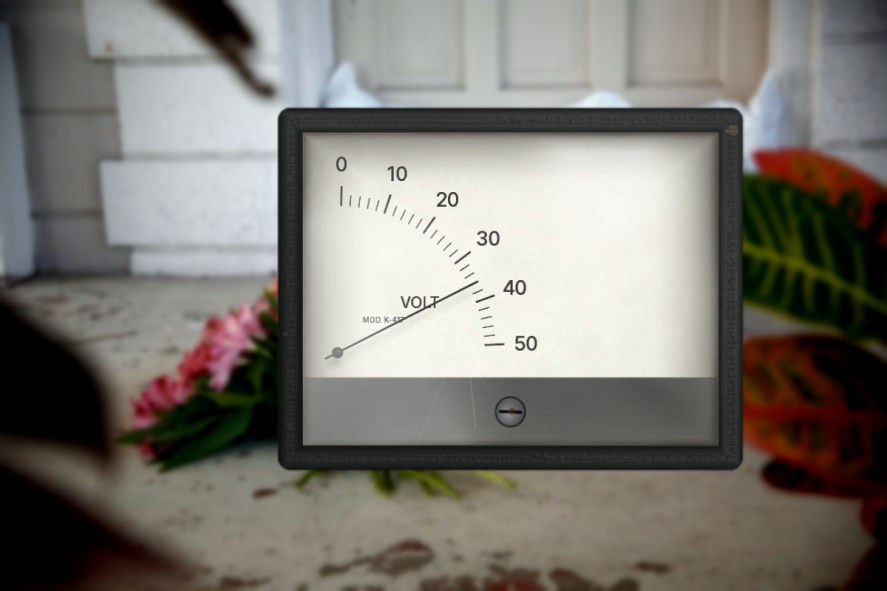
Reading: 36,V
